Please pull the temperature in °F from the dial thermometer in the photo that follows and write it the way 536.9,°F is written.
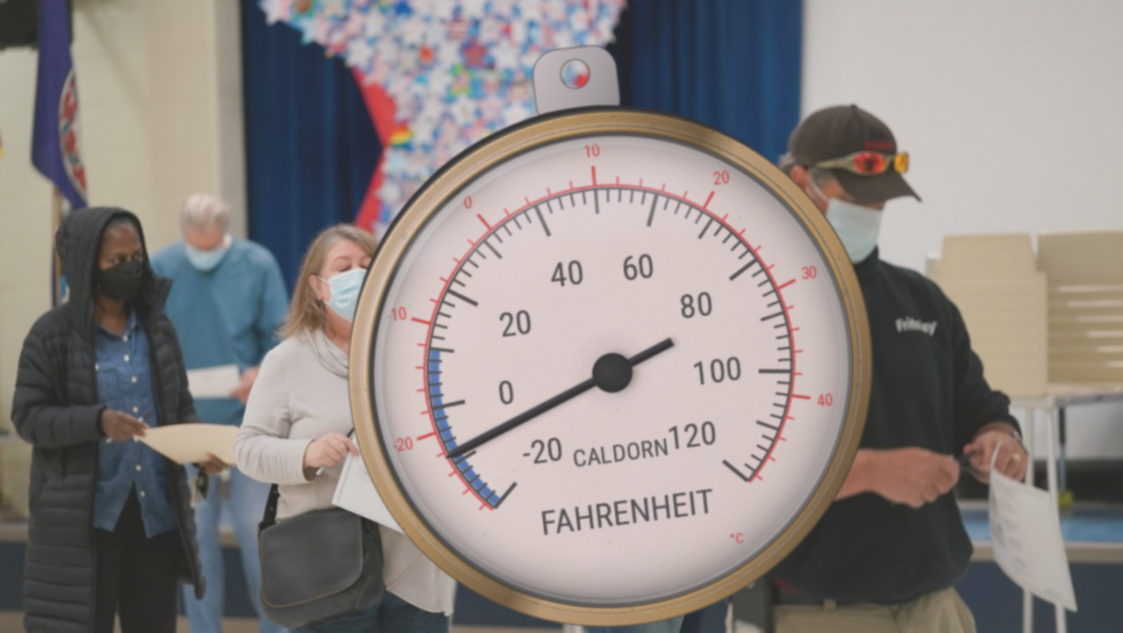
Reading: -8,°F
